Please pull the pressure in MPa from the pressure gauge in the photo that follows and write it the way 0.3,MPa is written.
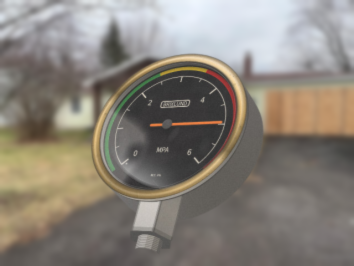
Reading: 5,MPa
